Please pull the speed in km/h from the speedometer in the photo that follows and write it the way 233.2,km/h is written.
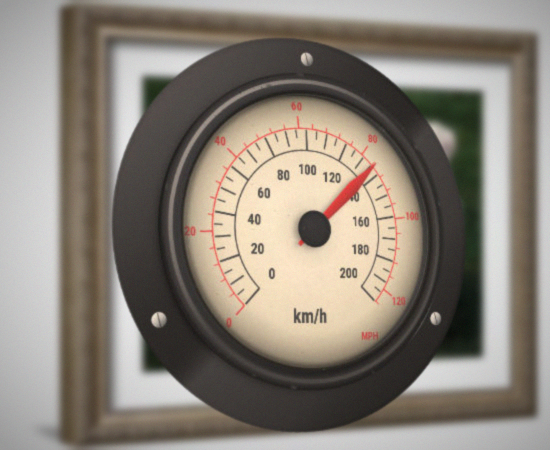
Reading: 135,km/h
